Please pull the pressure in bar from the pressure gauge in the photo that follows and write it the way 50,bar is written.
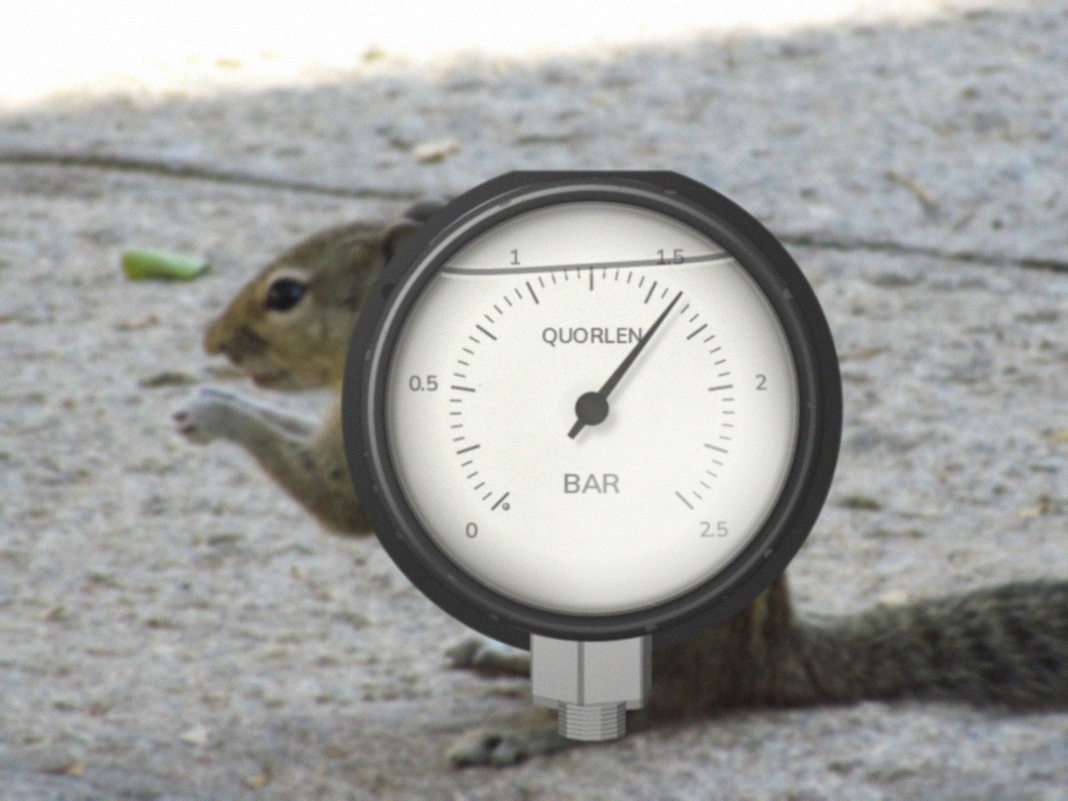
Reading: 1.6,bar
